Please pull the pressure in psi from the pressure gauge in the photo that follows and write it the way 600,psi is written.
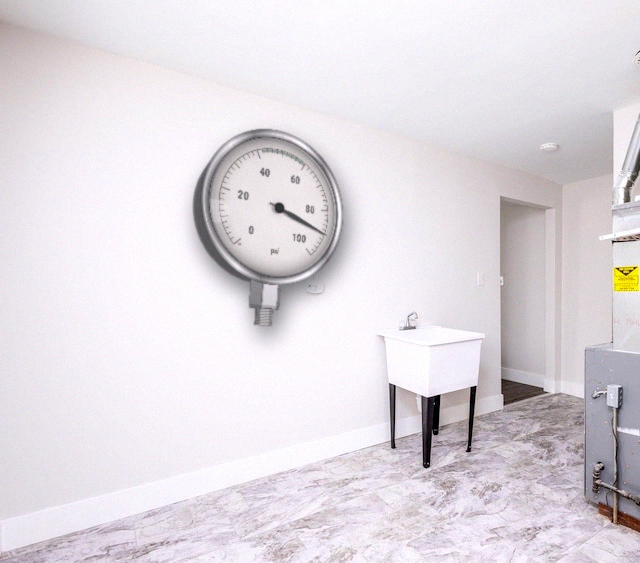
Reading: 90,psi
